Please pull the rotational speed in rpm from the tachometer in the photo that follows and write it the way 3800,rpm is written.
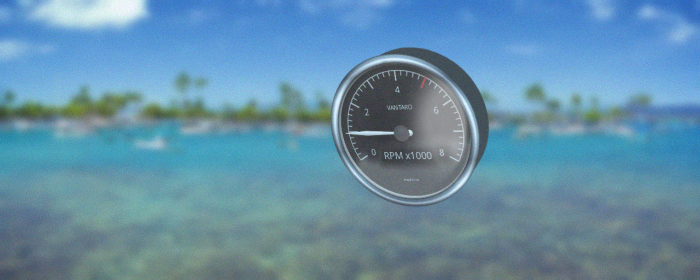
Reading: 1000,rpm
